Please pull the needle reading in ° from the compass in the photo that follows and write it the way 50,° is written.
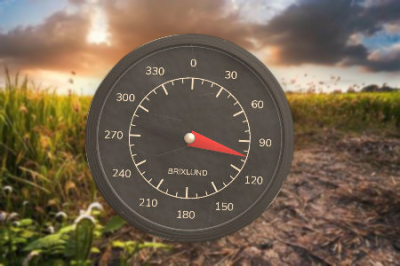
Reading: 105,°
